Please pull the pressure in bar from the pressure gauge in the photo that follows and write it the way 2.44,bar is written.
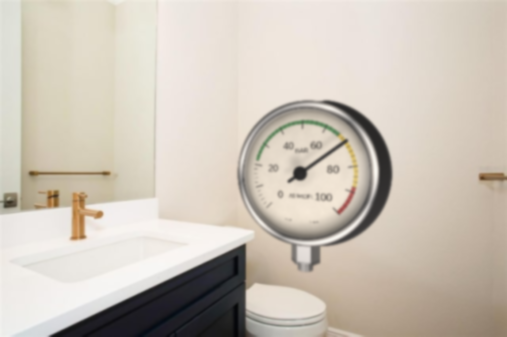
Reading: 70,bar
